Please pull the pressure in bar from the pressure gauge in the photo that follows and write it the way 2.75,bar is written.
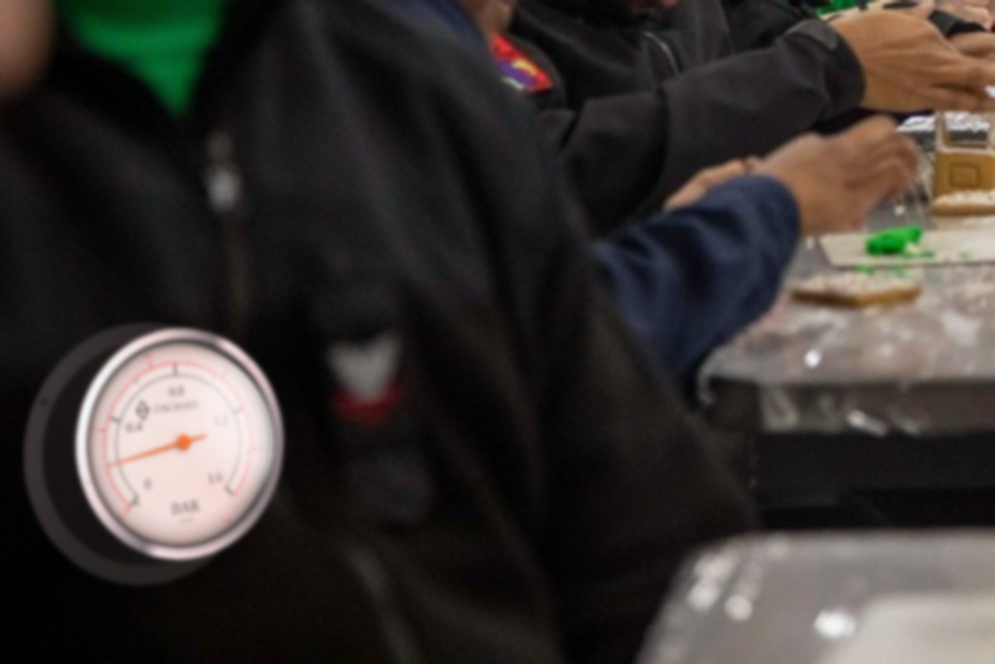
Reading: 0.2,bar
